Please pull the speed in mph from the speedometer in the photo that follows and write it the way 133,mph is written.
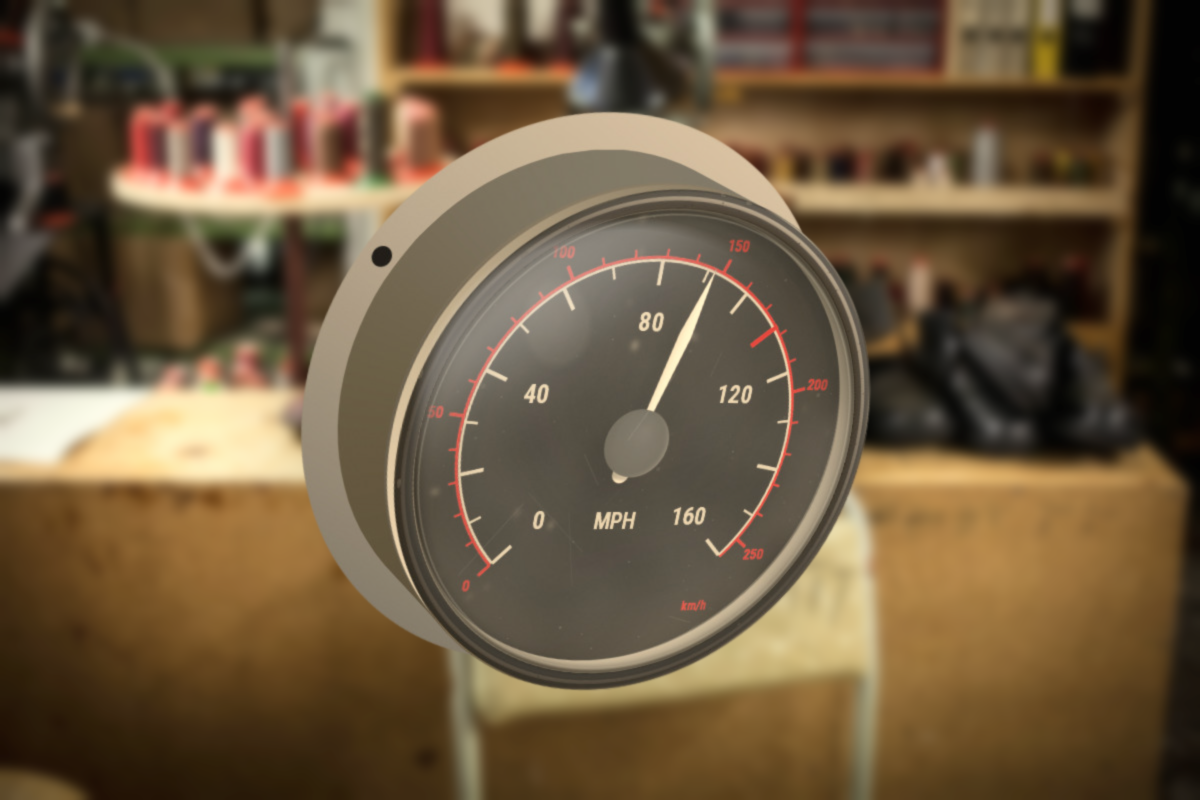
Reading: 90,mph
